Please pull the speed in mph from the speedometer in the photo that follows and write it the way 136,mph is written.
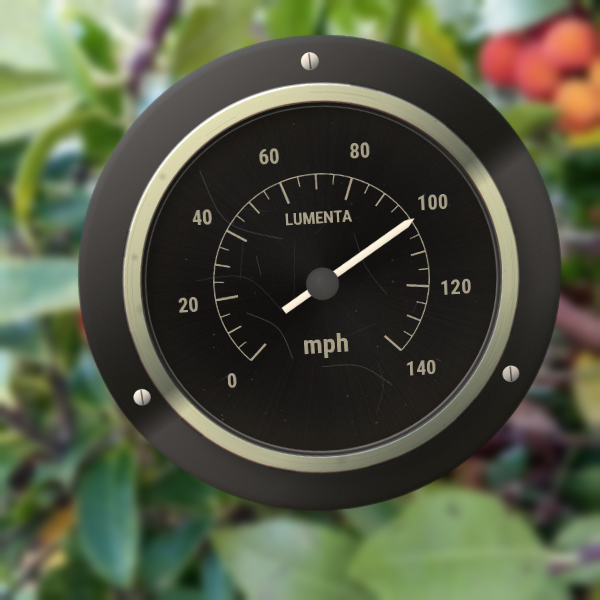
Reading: 100,mph
